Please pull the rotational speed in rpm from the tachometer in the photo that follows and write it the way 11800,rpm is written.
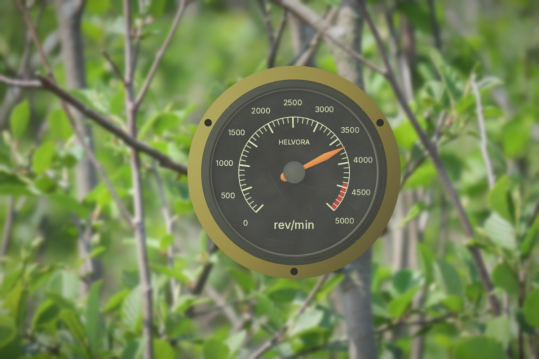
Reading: 3700,rpm
